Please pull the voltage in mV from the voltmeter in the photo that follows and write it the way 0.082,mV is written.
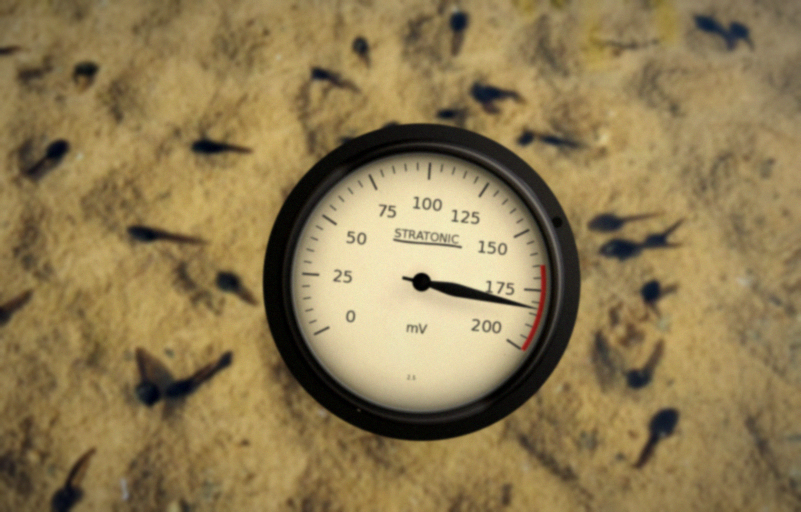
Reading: 182.5,mV
